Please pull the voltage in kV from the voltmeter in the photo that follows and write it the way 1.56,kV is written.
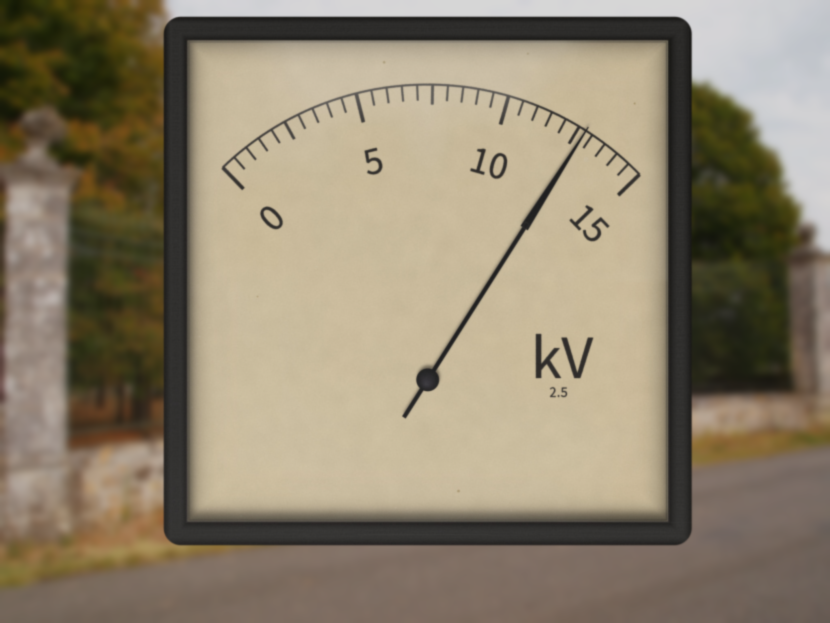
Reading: 12.75,kV
